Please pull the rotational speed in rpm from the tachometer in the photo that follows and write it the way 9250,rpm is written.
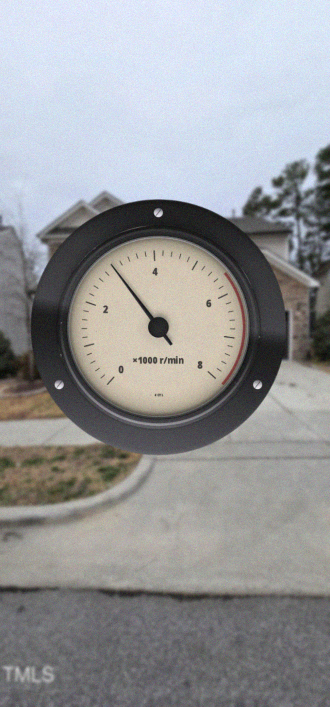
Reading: 3000,rpm
